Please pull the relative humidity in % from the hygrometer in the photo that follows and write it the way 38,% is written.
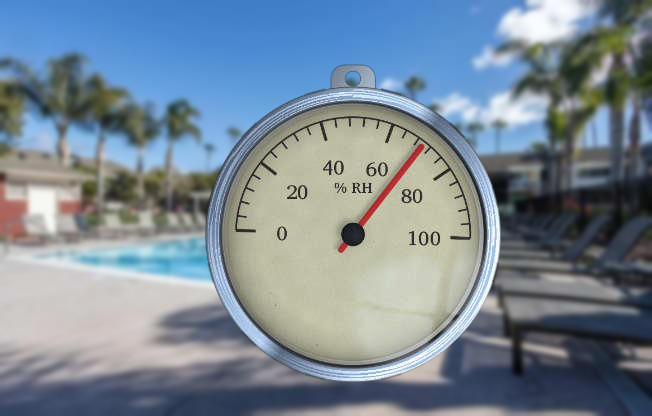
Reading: 70,%
